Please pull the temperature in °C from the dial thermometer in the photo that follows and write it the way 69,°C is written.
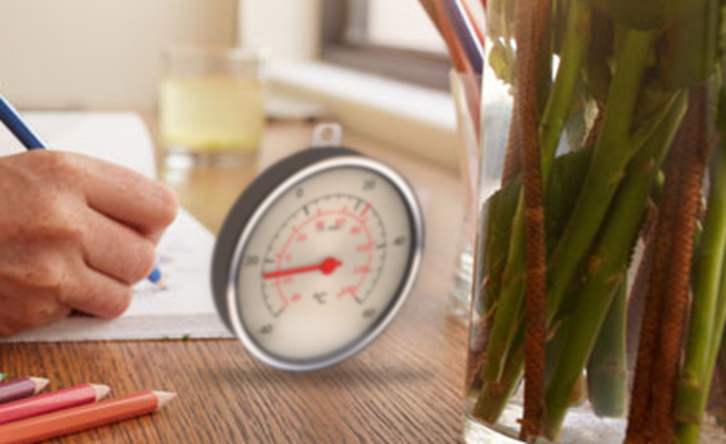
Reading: -24,°C
